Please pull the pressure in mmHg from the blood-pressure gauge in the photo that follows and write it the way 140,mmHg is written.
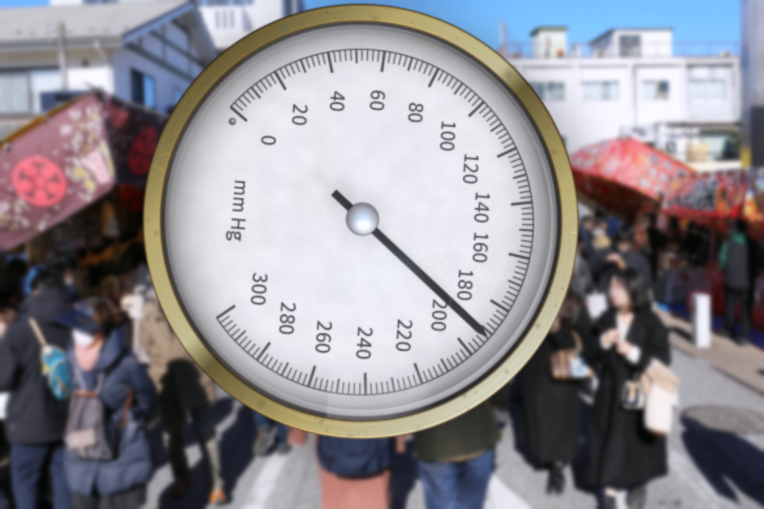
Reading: 192,mmHg
